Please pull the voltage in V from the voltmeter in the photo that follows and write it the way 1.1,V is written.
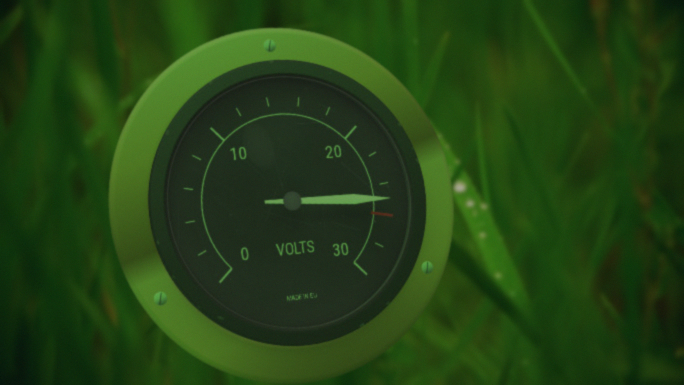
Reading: 25,V
